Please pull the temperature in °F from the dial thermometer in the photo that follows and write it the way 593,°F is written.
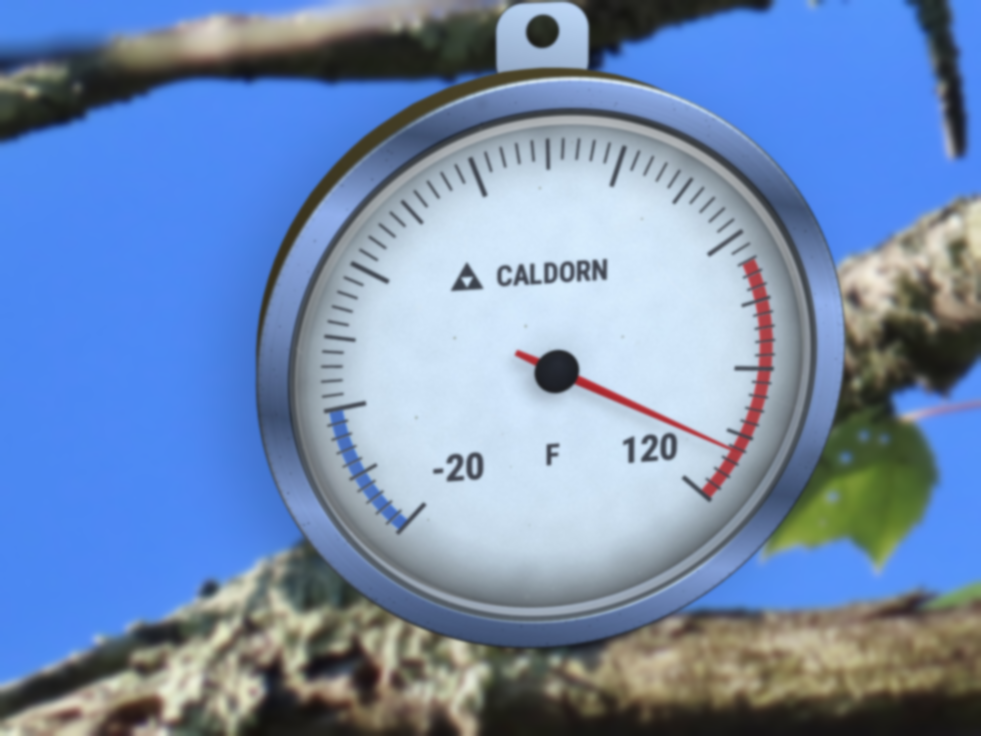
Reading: 112,°F
